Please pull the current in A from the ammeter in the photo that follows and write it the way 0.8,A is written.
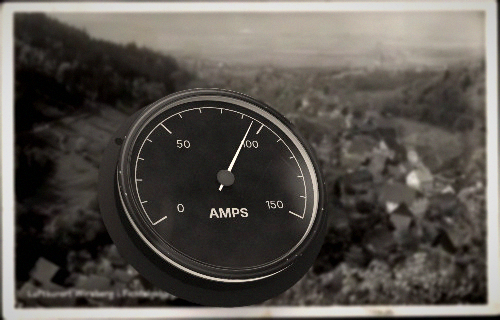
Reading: 95,A
